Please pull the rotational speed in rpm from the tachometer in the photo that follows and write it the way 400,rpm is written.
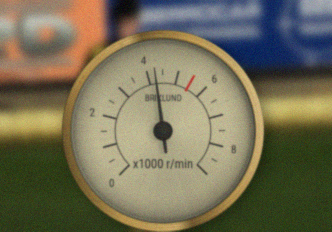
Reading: 4250,rpm
